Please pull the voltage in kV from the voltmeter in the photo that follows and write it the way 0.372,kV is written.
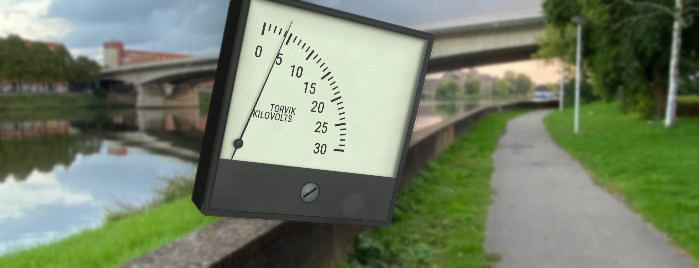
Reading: 4,kV
